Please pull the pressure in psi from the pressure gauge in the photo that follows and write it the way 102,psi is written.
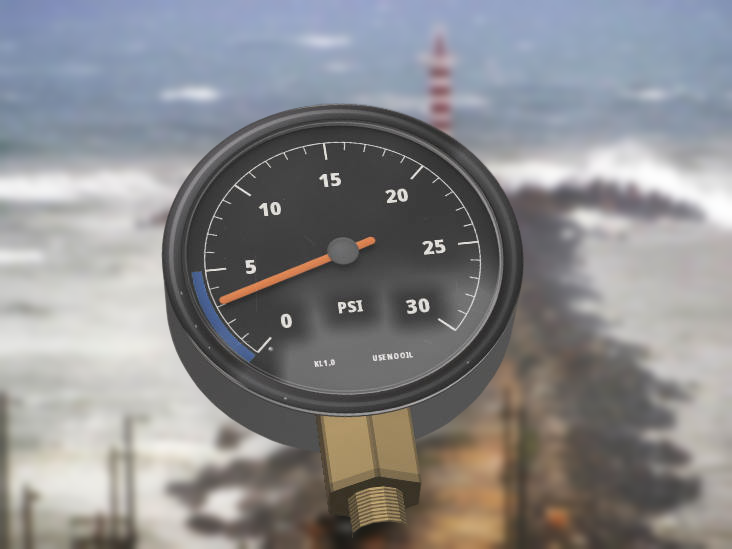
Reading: 3,psi
